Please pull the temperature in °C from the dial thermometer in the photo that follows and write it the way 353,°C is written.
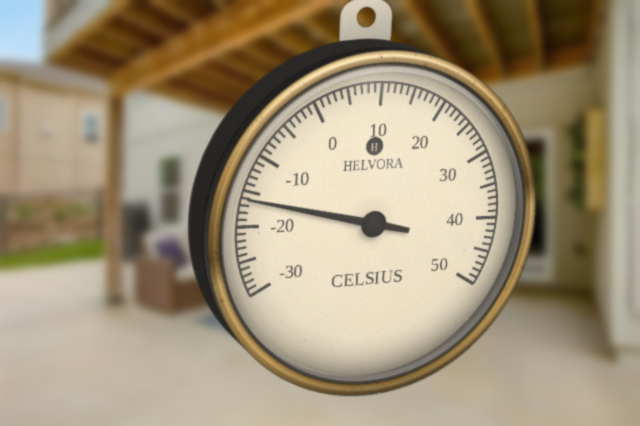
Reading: -16,°C
